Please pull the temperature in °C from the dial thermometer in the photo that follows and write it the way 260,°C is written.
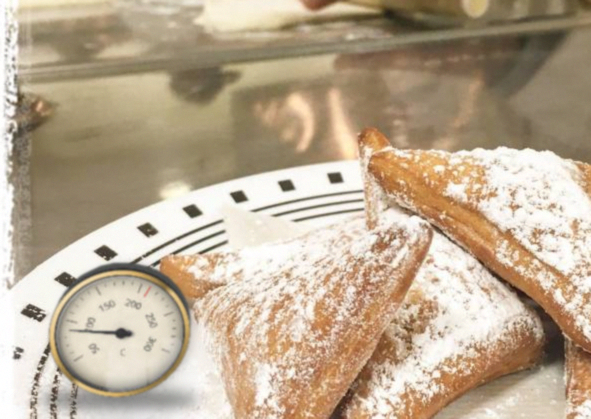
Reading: 90,°C
